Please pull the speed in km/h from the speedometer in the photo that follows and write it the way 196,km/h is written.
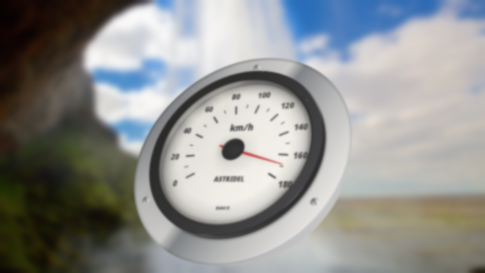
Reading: 170,km/h
